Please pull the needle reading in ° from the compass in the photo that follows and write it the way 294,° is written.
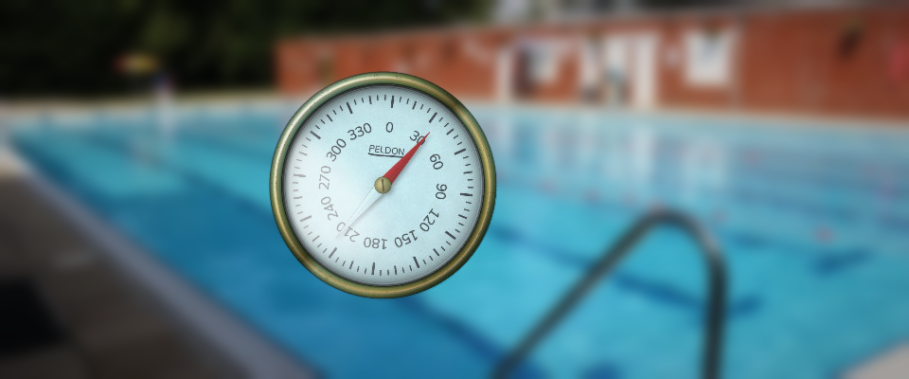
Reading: 35,°
